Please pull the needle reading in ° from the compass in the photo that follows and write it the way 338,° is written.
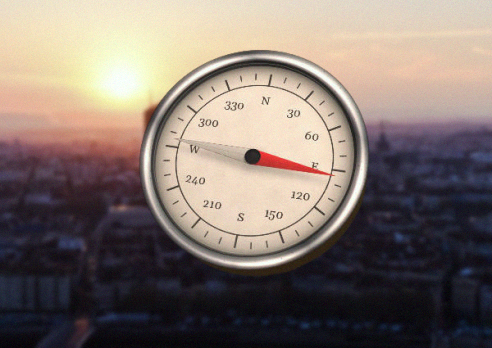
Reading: 95,°
